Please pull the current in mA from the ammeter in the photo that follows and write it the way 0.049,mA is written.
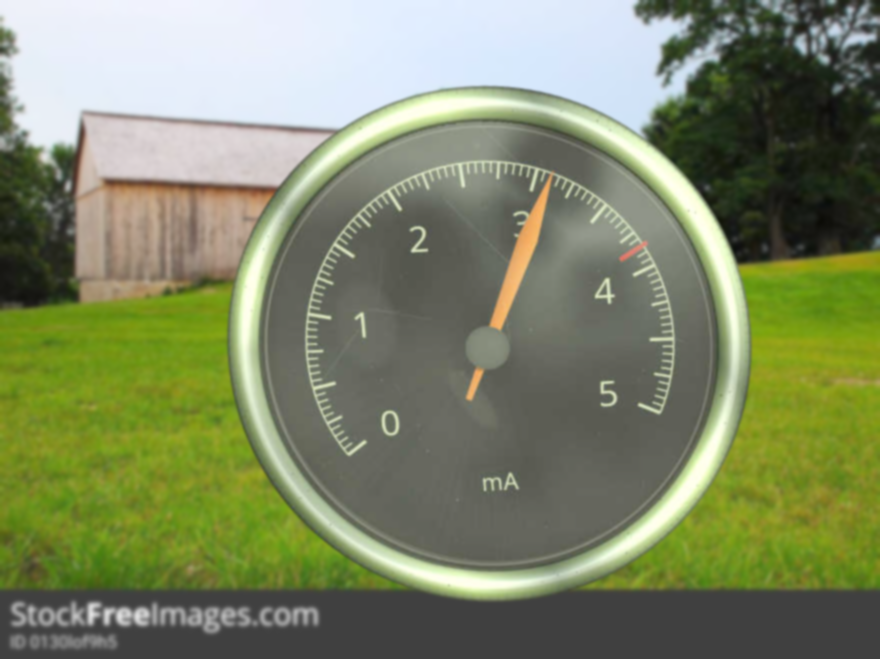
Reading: 3.1,mA
